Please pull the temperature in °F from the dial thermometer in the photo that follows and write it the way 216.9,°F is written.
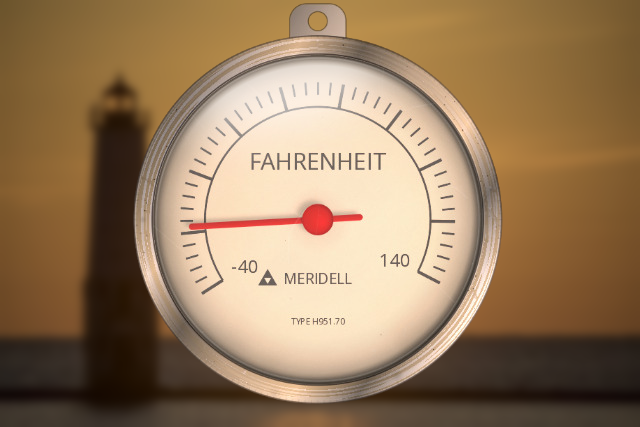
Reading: -18,°F
